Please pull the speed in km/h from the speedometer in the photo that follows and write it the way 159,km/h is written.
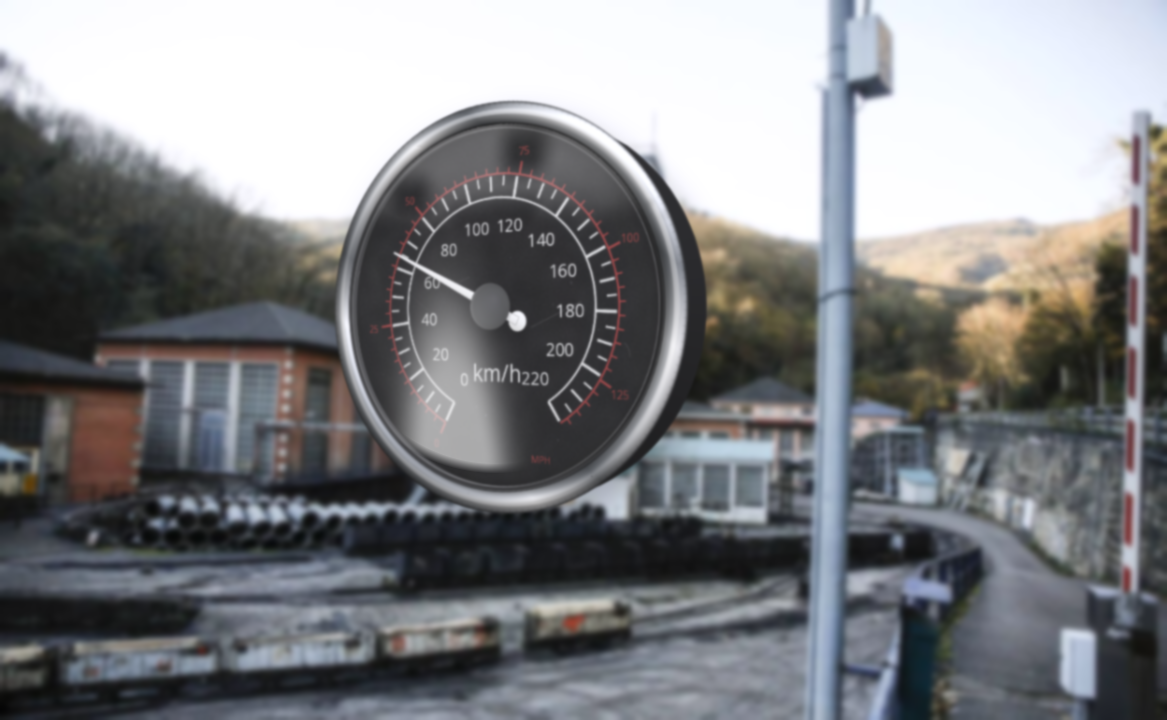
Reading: 65,km/h
